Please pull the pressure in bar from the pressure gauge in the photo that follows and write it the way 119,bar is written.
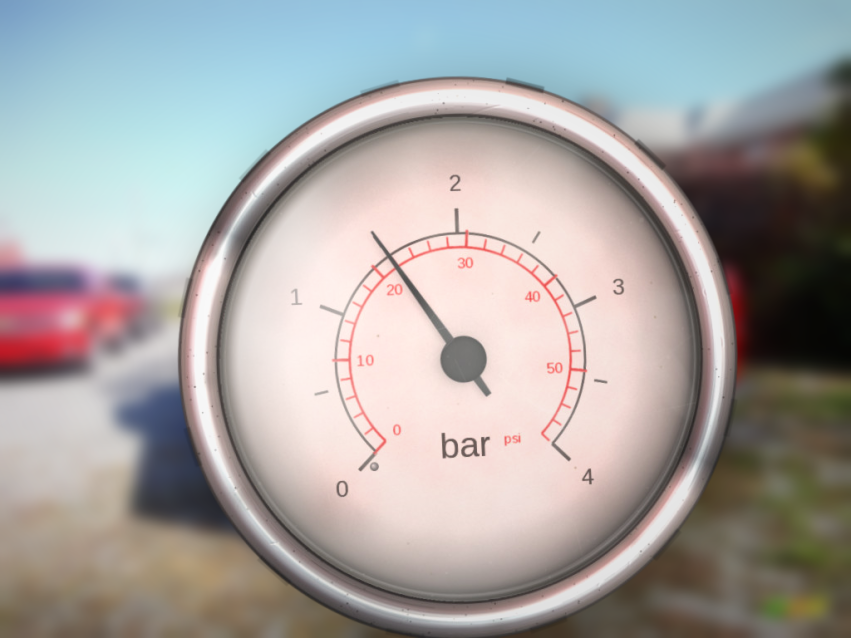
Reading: 1.5,bar
